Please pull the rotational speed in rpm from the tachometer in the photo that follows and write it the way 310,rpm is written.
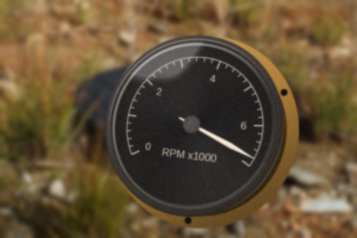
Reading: 6800,rpm
